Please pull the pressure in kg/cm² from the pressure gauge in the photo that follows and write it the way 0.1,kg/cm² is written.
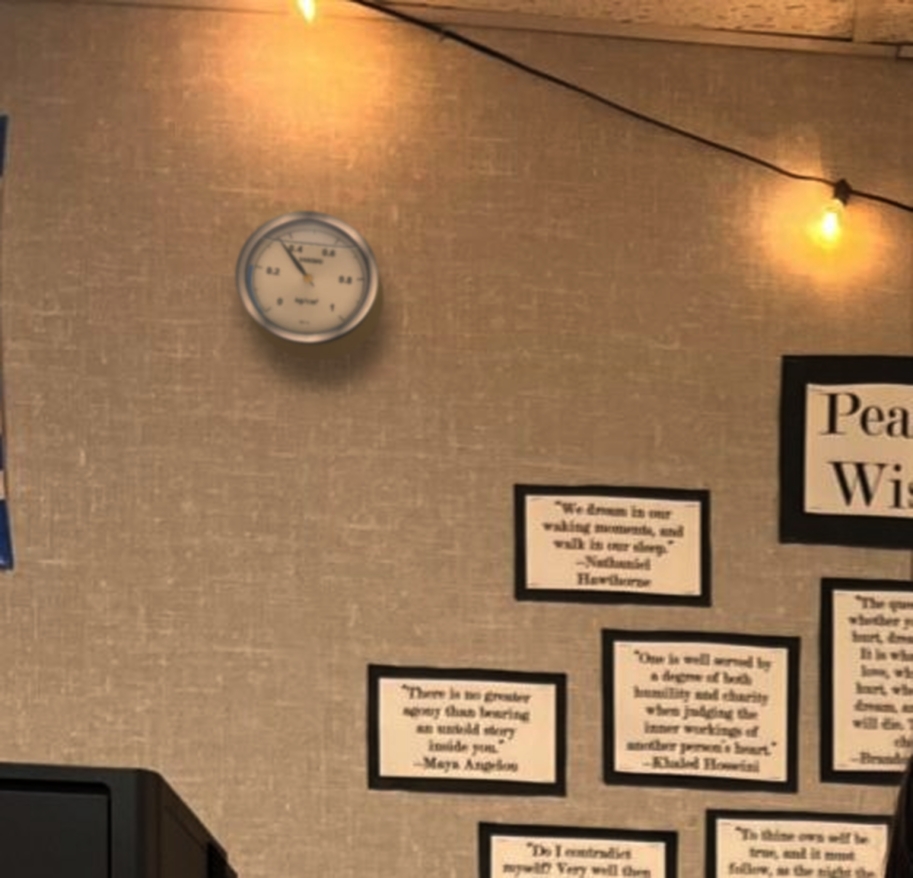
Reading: 0.35,kg/cm²
